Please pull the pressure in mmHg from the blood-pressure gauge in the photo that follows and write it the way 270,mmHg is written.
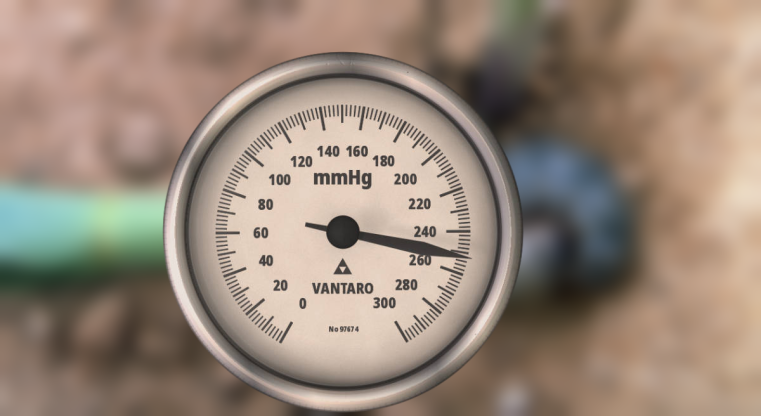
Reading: 252,mmHg
